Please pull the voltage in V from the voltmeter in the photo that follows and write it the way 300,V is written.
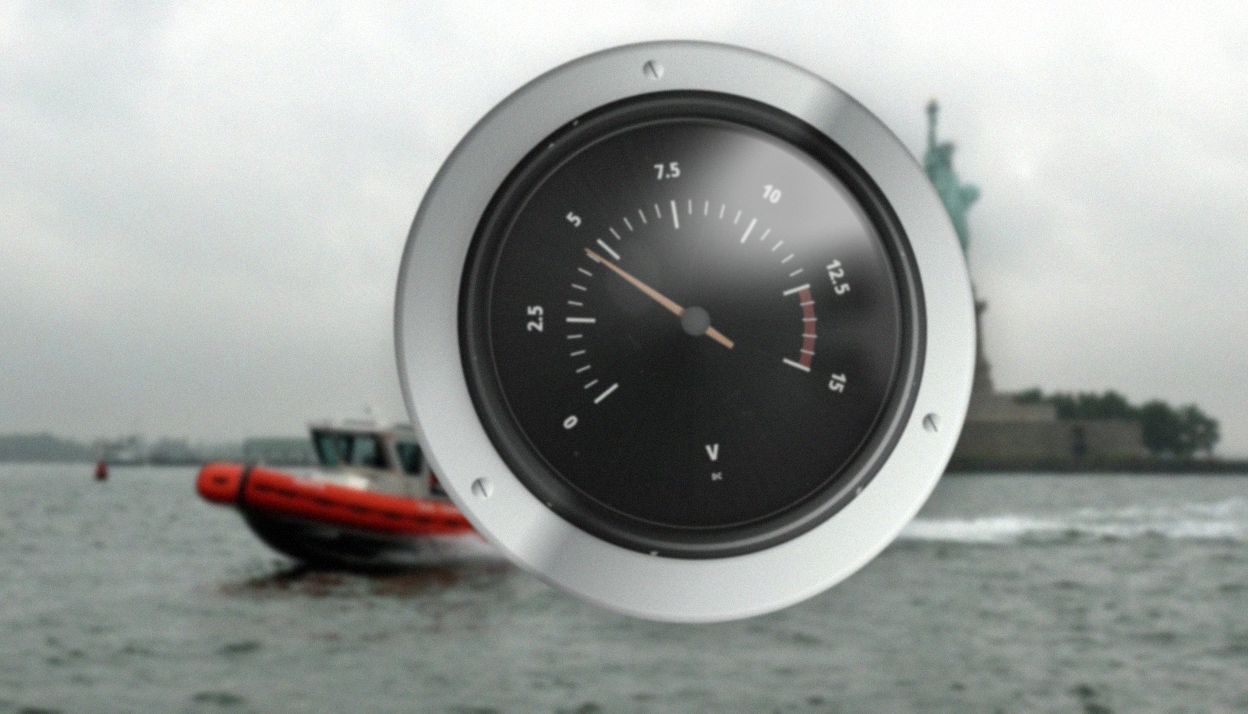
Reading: 4.5,V
